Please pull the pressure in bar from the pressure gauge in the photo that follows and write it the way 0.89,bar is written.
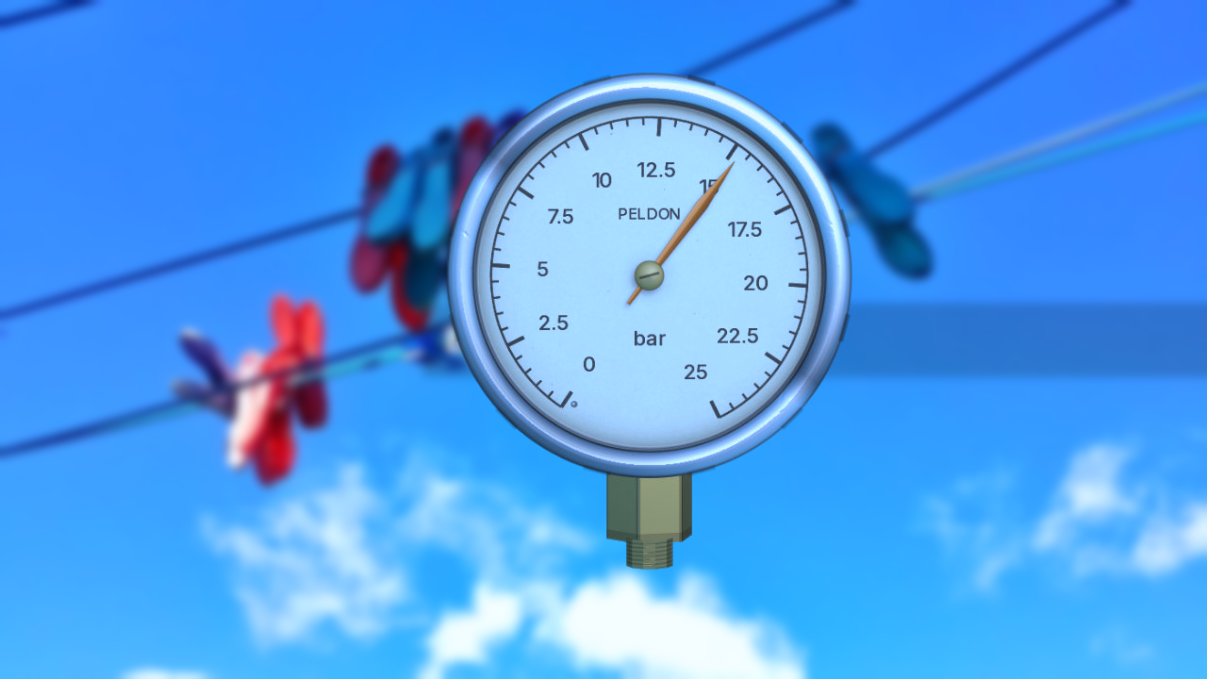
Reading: 15.25,bar
